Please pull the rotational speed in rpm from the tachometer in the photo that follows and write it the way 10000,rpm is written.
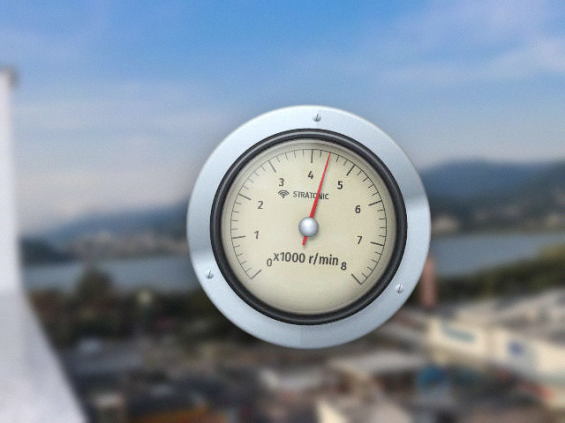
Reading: 4400,rpm
